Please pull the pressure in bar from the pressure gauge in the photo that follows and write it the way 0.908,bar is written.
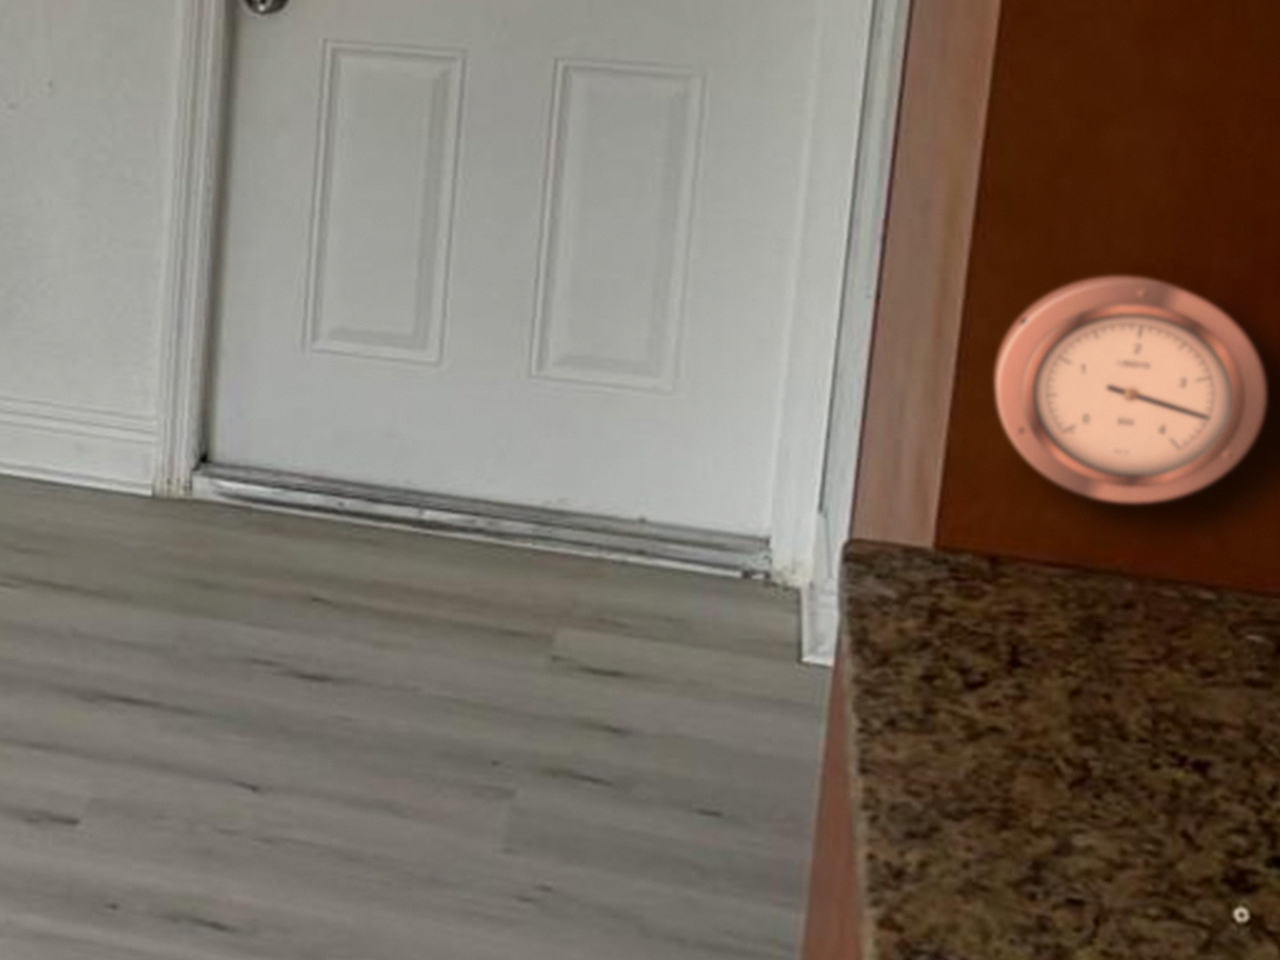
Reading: 3.5,bar
